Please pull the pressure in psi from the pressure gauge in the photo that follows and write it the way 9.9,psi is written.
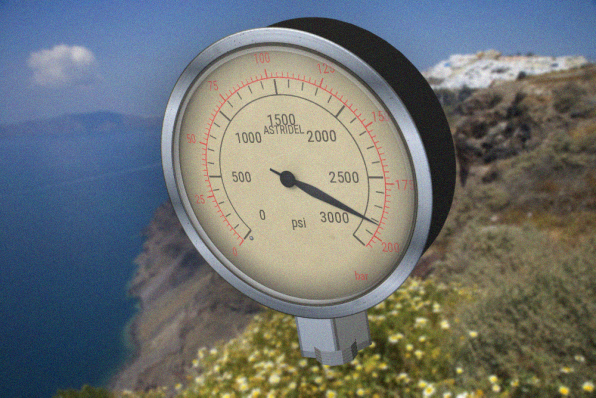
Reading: 2800,psi
